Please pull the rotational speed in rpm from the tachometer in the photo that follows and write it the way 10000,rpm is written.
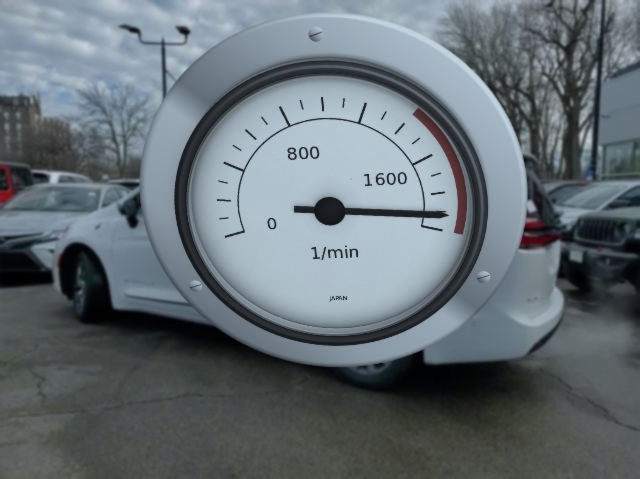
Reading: 1900,rpm
